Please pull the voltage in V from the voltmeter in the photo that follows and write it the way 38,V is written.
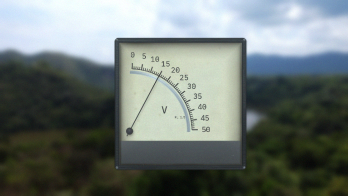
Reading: 15,V
